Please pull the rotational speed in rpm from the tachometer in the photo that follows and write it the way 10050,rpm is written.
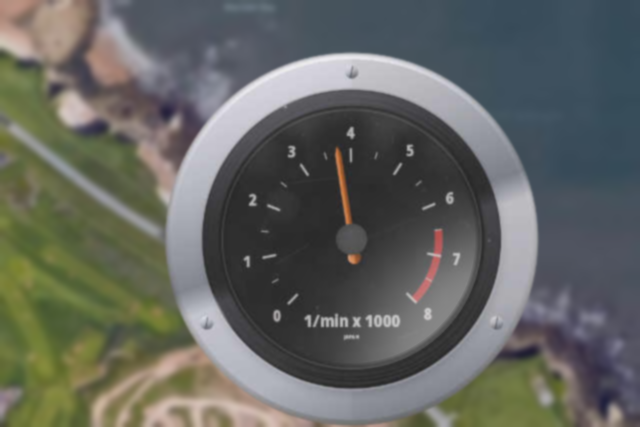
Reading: 3750,rpm
